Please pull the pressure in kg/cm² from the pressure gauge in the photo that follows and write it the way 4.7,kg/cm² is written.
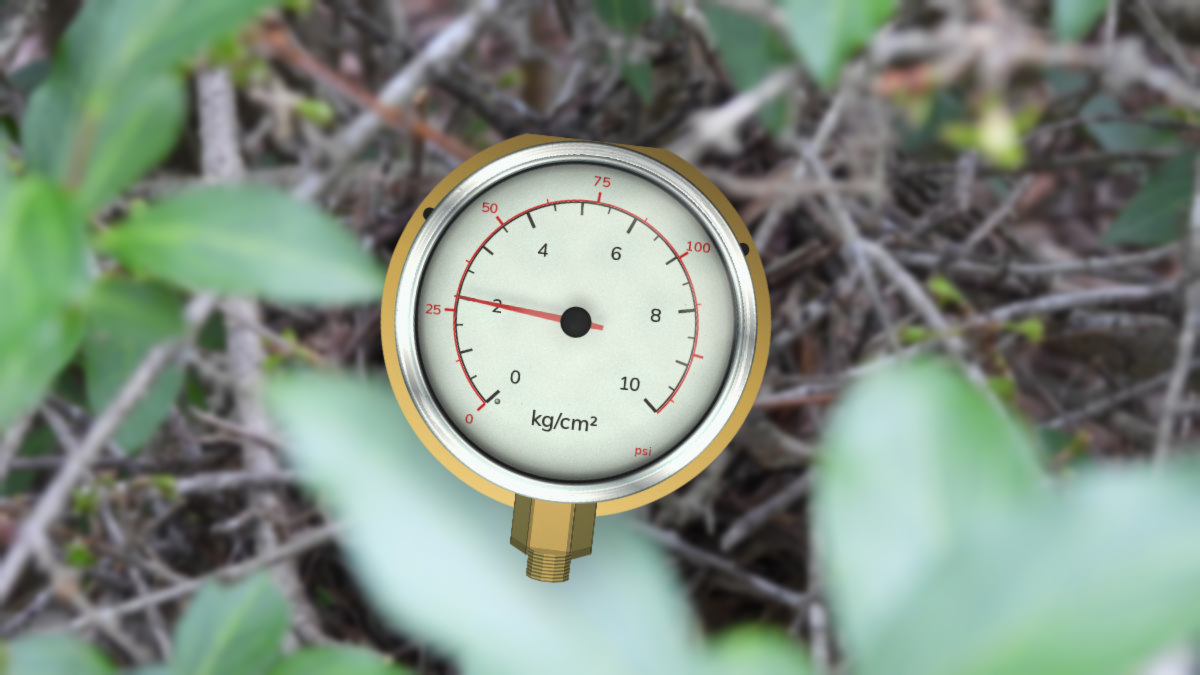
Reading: 2,kg/cm²
